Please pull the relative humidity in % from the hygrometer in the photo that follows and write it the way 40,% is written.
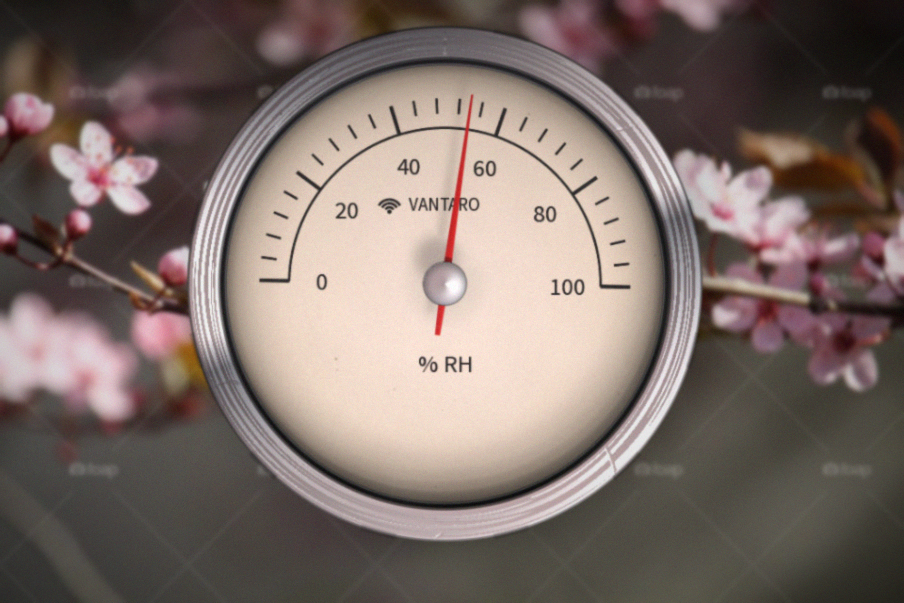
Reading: 54,%
